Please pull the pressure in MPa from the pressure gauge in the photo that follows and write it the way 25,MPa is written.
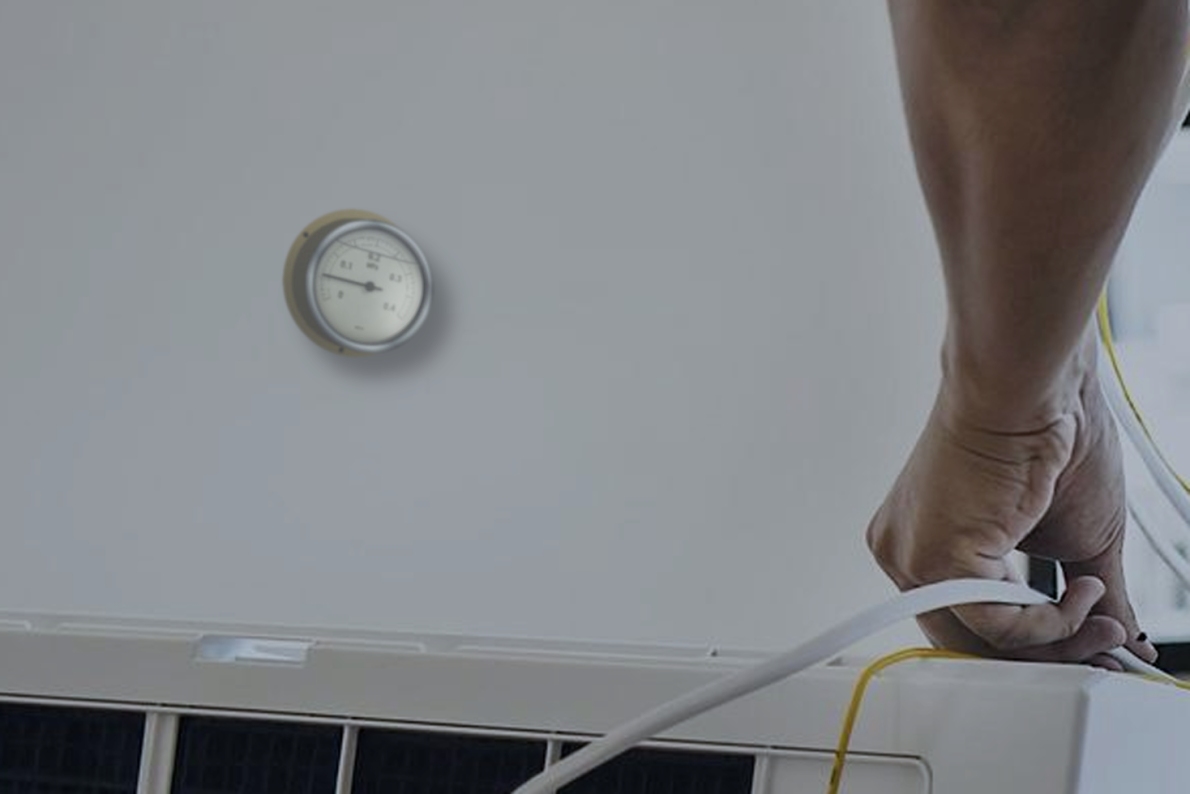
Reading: 0.05,MPa
